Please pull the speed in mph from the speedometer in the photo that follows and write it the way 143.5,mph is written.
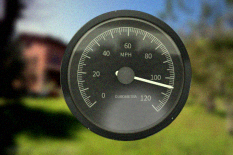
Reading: 105,mph
